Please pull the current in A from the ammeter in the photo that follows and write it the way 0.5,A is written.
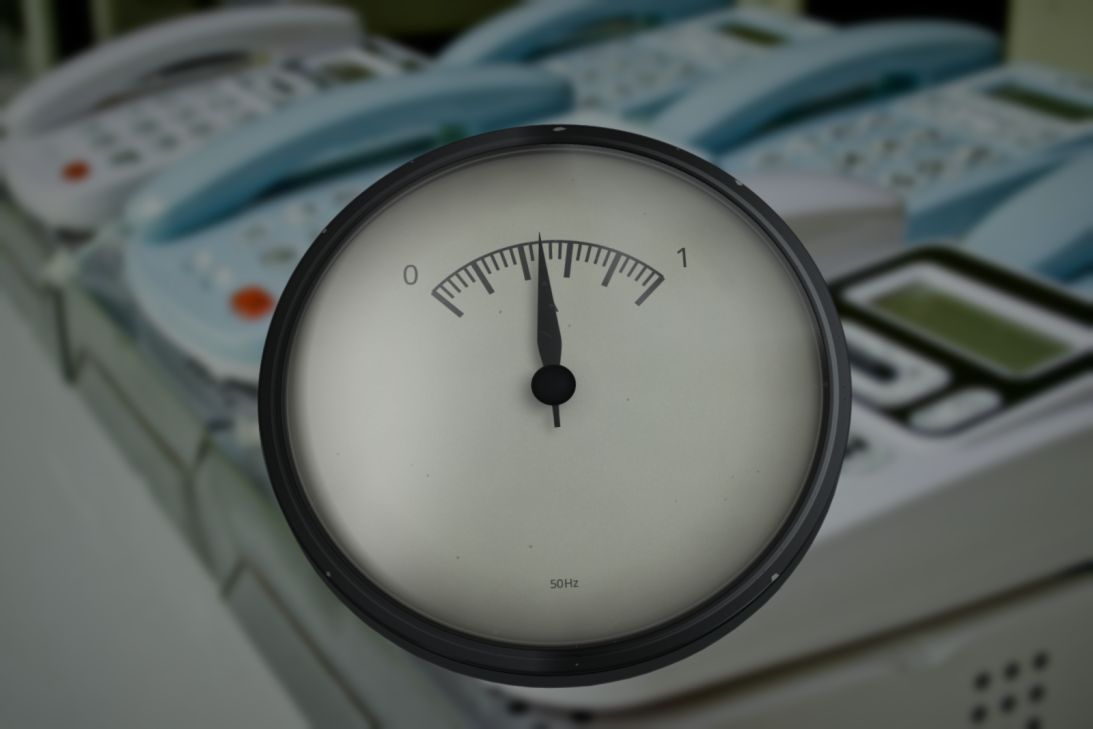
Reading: 0.48,A
